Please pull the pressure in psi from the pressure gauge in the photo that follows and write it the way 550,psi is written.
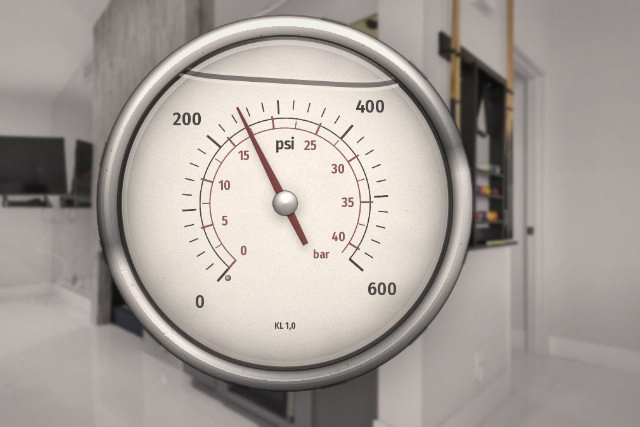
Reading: 250,psi
